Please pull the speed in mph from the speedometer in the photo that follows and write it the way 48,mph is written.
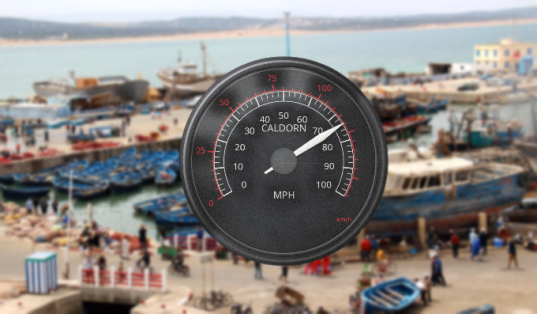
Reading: 74,mph
